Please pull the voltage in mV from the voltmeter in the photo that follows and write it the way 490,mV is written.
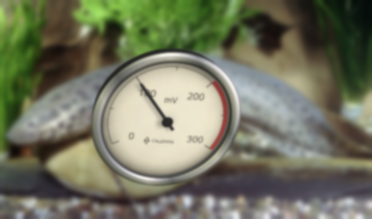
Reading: 100,mV
